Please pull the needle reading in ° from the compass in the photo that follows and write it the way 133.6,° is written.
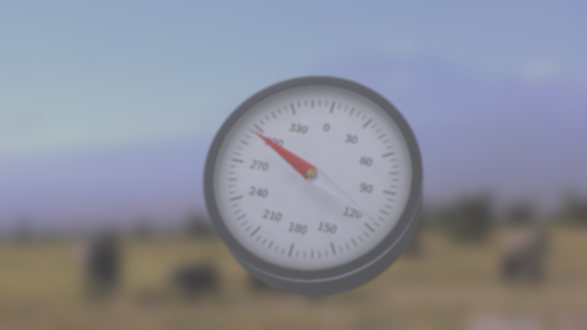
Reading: 295,°
